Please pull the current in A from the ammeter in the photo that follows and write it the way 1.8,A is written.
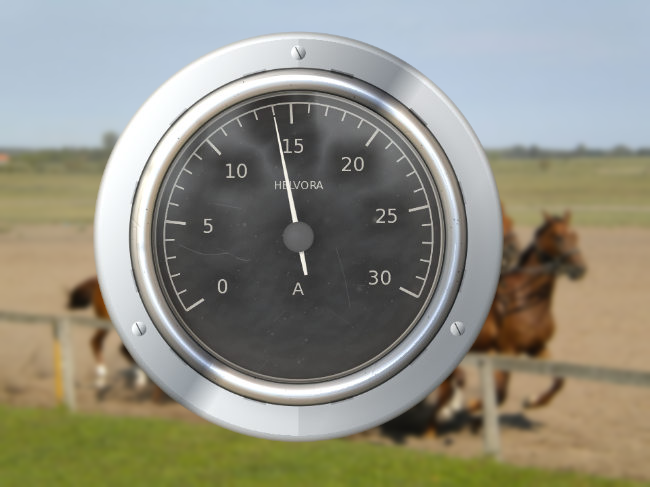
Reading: 14,A
